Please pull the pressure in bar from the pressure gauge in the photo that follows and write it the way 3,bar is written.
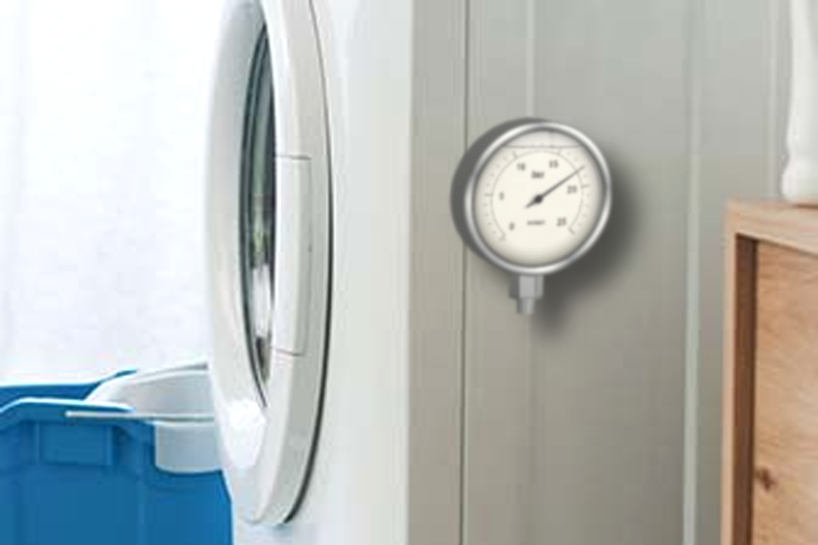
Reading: 18,bar
